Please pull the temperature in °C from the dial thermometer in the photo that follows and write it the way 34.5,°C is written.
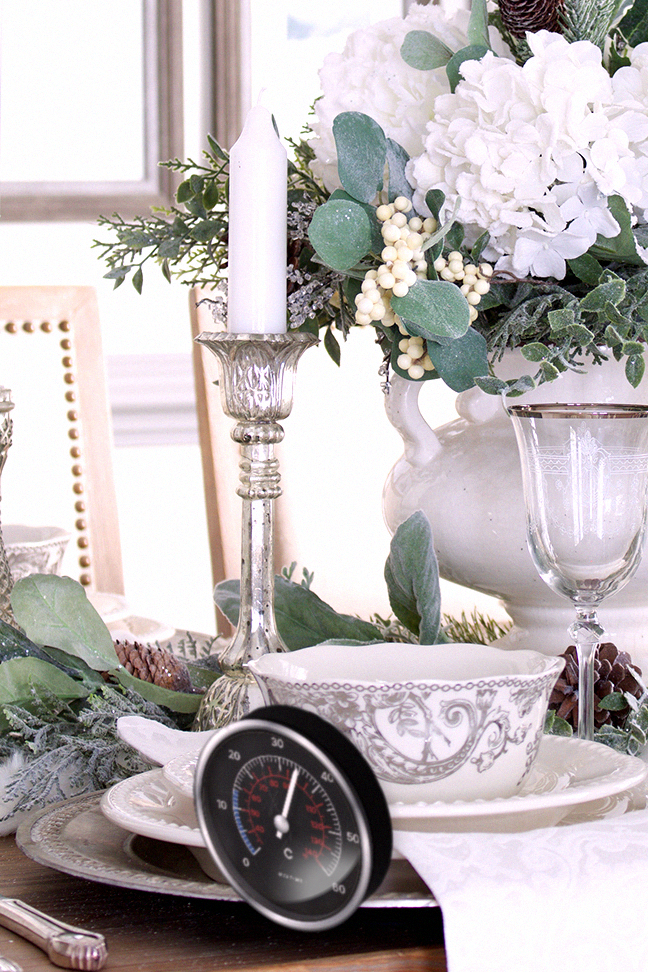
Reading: 35,°C
